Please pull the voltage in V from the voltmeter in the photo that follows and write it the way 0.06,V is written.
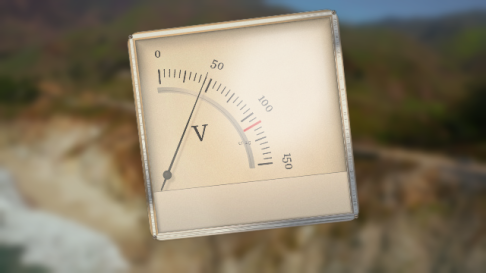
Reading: 45,V
